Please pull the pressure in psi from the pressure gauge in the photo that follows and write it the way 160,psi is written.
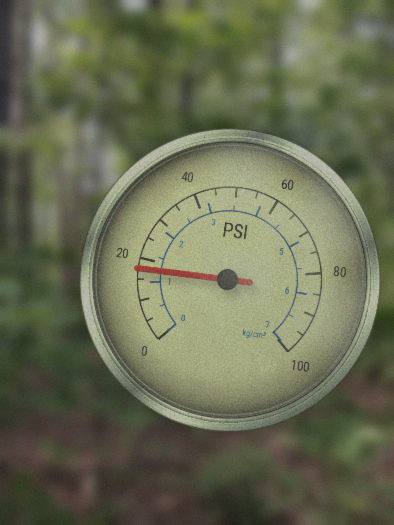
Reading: 17.5,psi
